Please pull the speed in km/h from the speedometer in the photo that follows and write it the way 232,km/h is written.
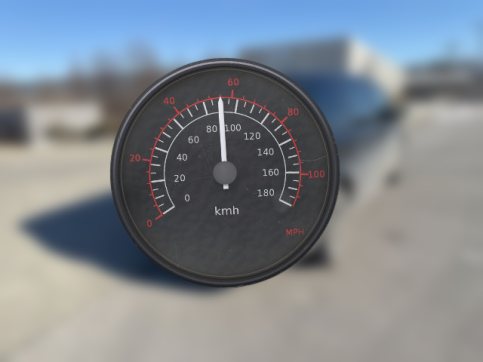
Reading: 90,km/h
